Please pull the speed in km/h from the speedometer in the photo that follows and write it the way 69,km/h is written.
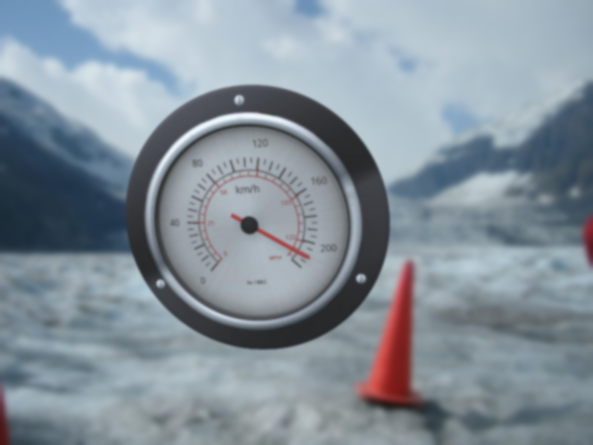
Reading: 210,km/h
